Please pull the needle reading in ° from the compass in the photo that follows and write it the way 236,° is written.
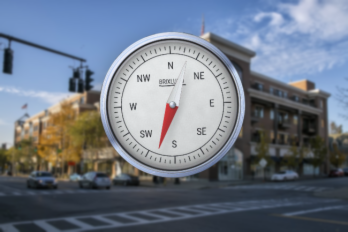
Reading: 200,°
